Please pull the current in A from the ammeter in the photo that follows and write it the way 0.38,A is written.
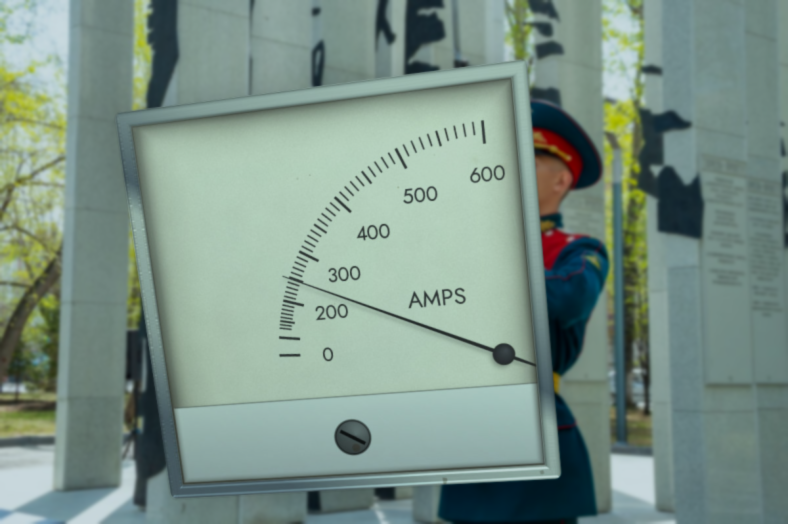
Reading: 250,A
